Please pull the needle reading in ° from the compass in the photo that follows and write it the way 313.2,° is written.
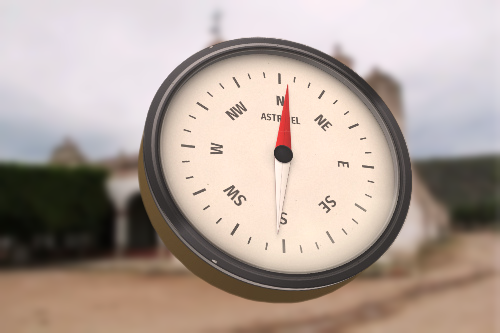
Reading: 5,°
